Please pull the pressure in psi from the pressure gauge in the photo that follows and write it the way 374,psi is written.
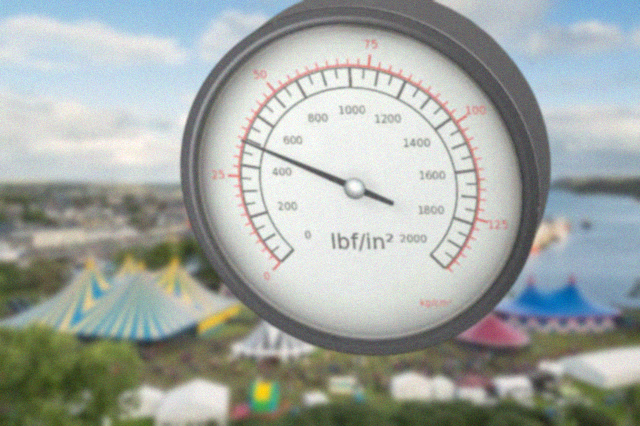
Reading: 500,psi
